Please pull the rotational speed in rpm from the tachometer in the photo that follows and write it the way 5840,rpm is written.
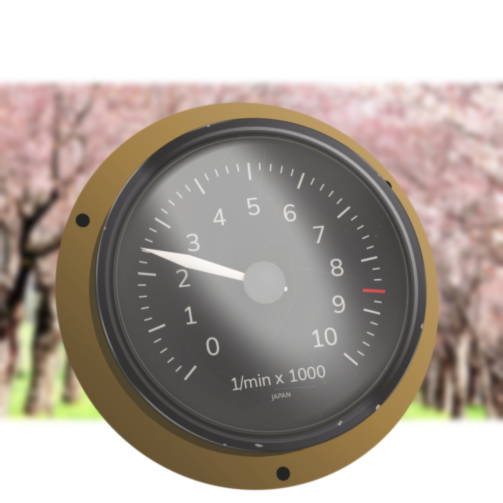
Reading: 2400,rpm
